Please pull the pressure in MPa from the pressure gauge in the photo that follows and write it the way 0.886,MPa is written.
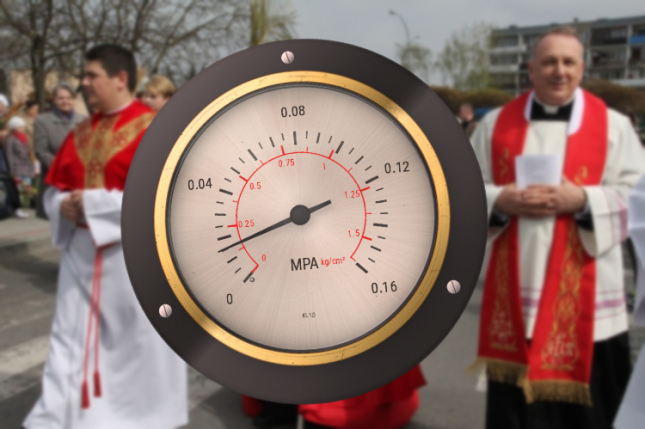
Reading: 0.015,MPa
